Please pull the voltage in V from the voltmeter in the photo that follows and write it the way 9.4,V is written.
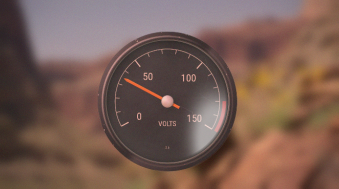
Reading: 35,V
